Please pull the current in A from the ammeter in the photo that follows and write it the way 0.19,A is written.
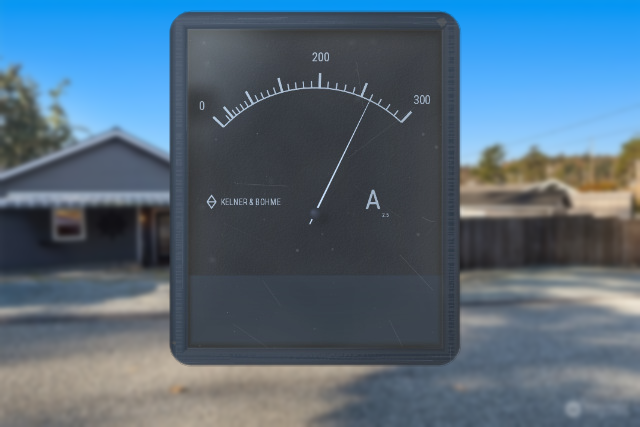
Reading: 260,A
